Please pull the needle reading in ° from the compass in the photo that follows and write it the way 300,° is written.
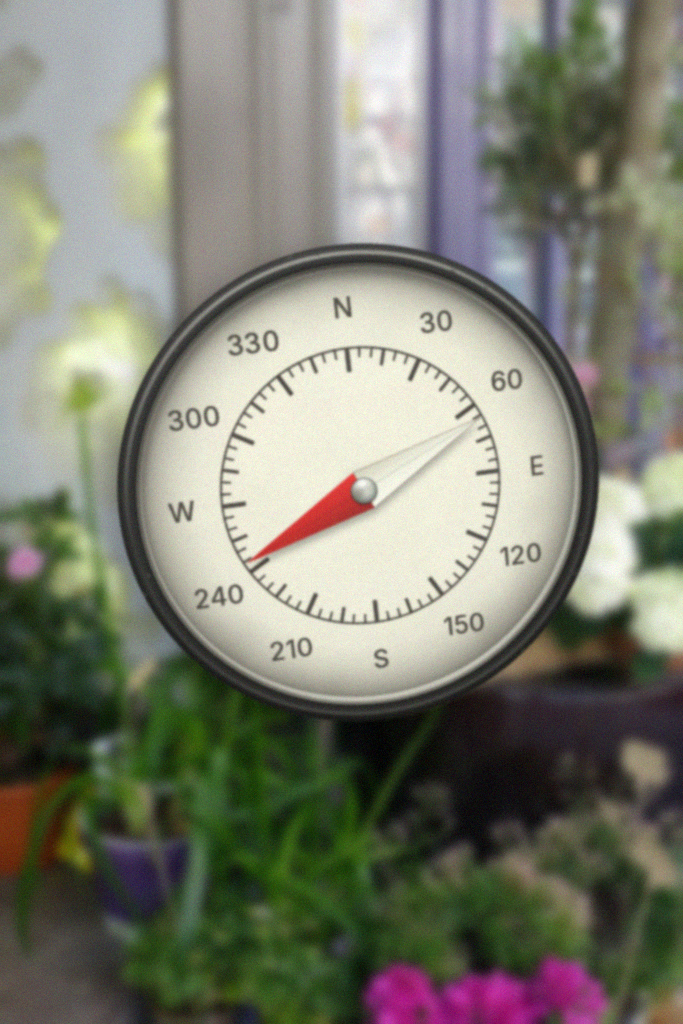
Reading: 245,°
